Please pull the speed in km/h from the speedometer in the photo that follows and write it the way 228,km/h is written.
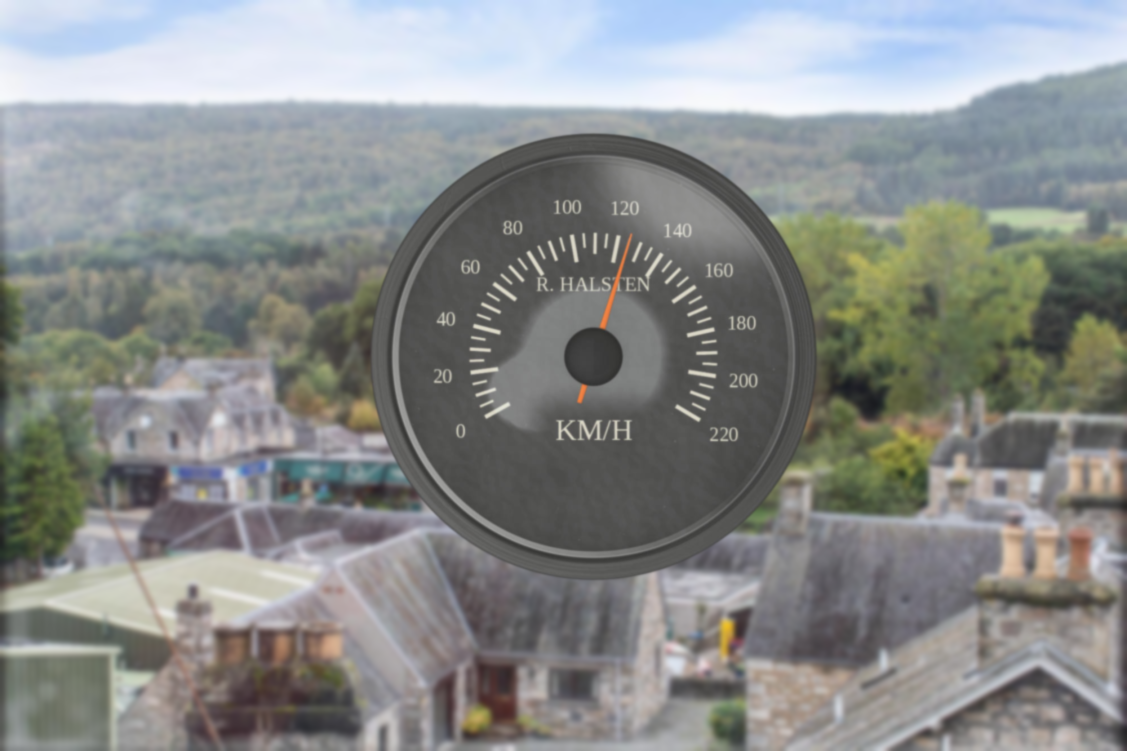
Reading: 125,km/h
